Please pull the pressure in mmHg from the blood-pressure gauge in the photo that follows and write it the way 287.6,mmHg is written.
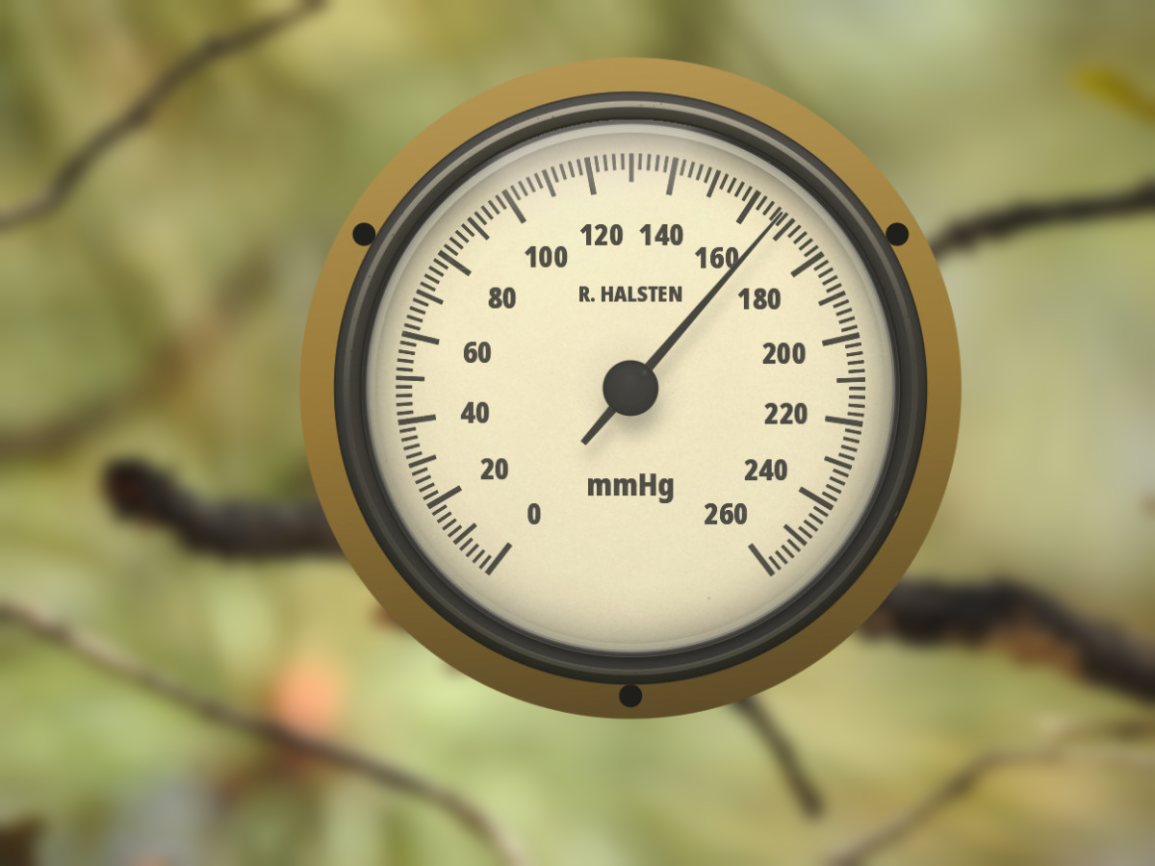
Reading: 167,mmHg
